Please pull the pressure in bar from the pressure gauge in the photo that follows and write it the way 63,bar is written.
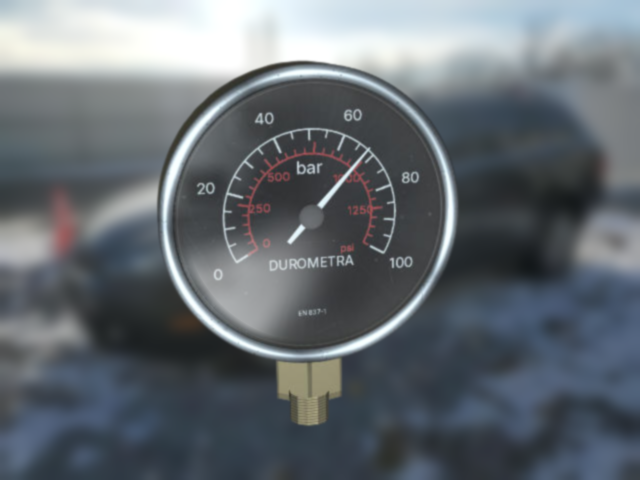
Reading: 67.5,bar
